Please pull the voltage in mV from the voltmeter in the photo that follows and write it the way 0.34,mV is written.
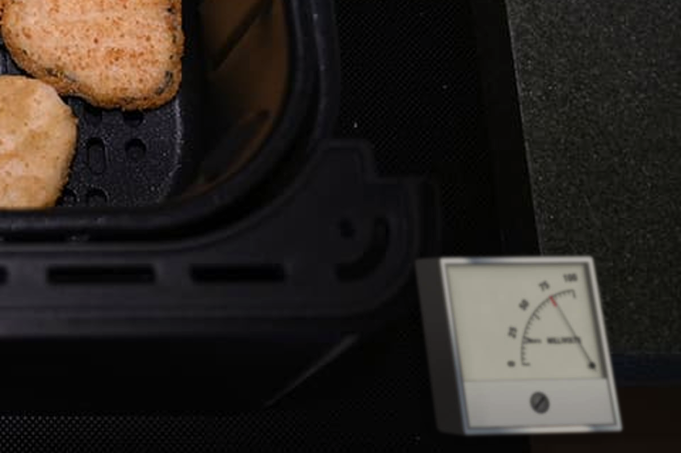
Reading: 75,mV
